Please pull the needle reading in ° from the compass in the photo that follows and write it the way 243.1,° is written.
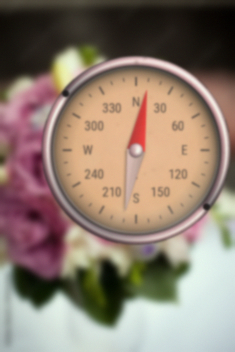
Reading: 10,°
